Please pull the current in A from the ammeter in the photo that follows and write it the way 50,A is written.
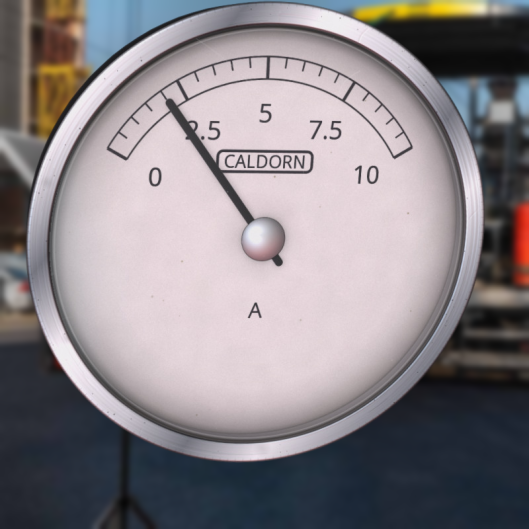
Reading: 2,A
